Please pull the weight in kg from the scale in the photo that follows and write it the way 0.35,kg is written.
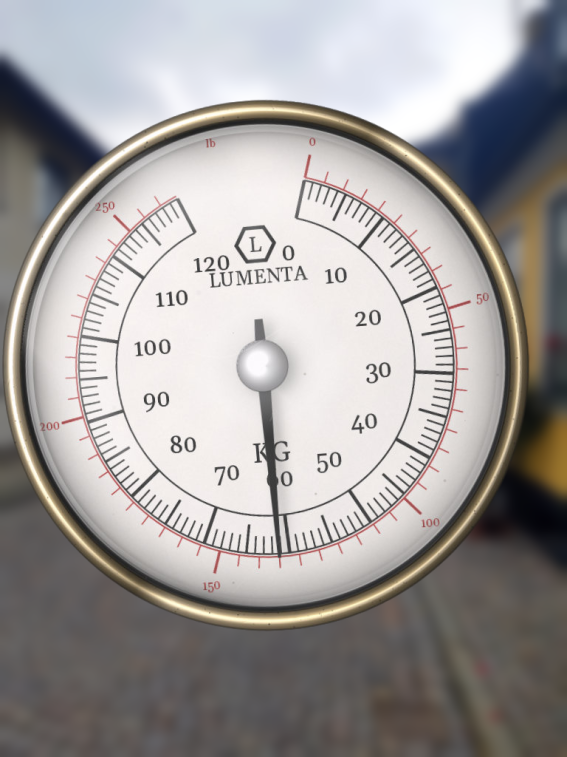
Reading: 61,kg
